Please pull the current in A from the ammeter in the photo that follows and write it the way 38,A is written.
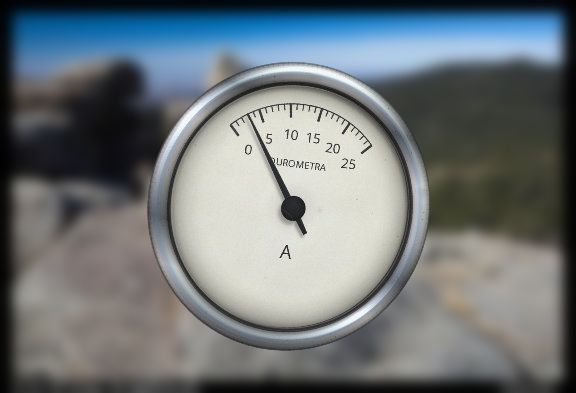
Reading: 3,A
